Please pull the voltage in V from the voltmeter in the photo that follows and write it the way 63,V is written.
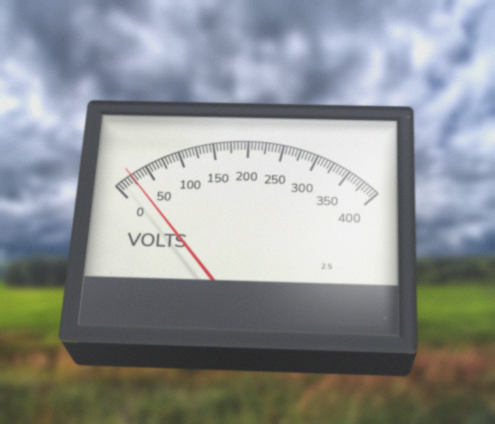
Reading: 25,V
